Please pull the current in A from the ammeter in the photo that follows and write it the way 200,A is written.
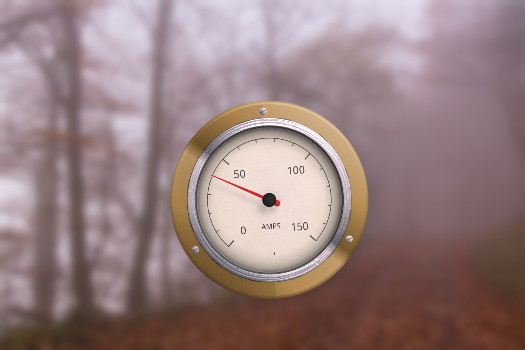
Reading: 40,A
